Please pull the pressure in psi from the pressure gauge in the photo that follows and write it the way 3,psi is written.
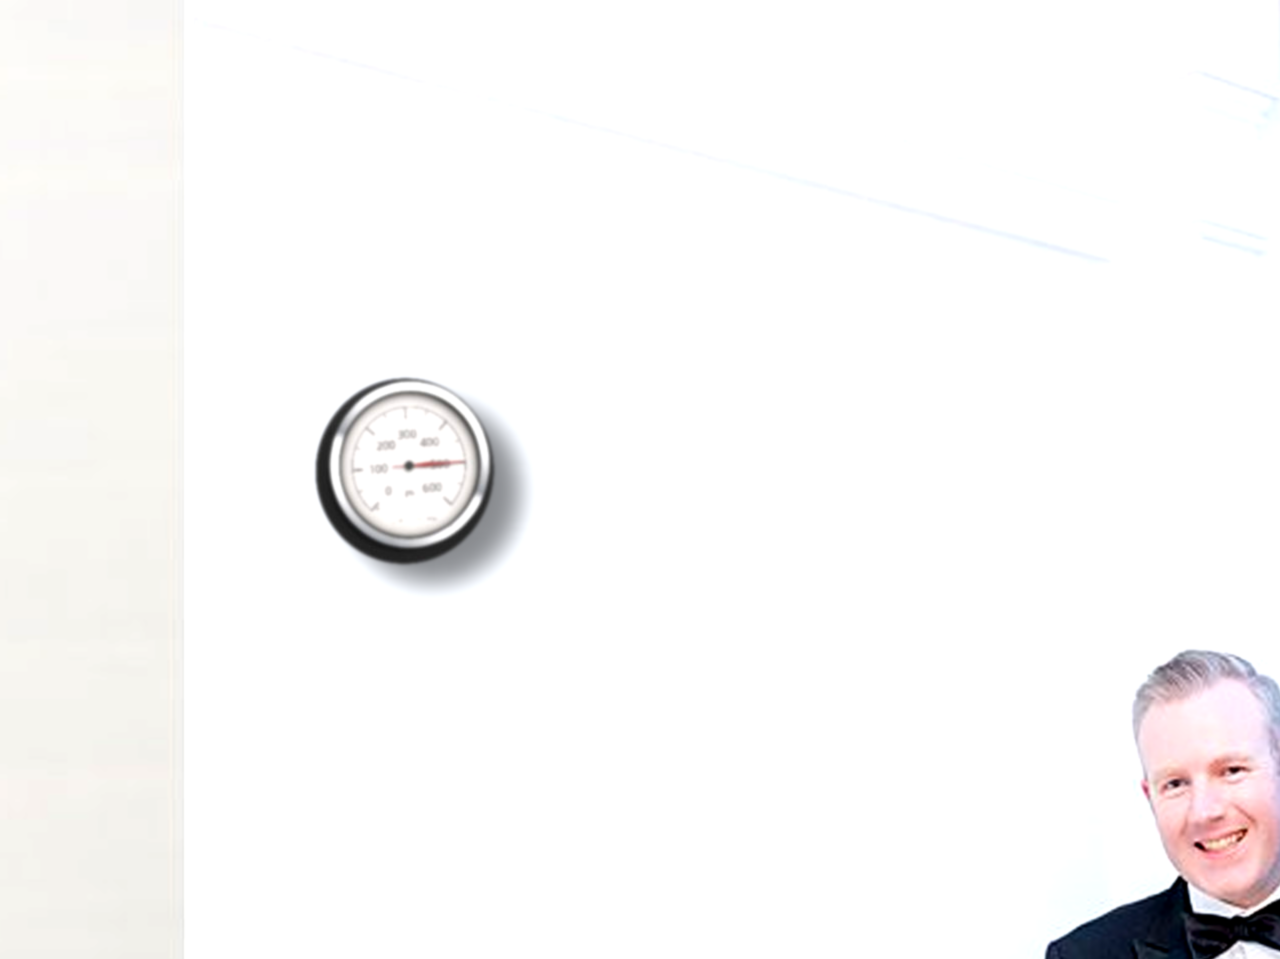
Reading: 500,psi
